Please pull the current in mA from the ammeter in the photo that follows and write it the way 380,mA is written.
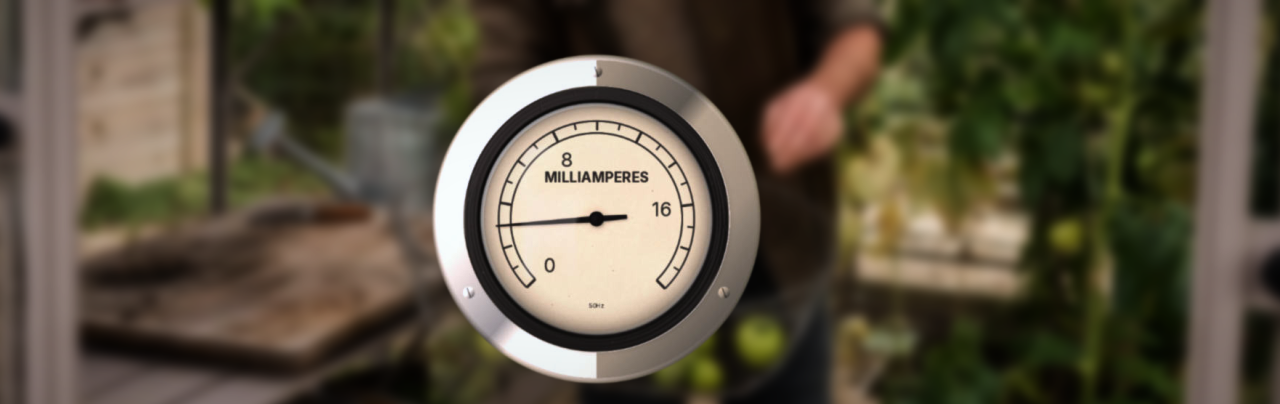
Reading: 3,mA
